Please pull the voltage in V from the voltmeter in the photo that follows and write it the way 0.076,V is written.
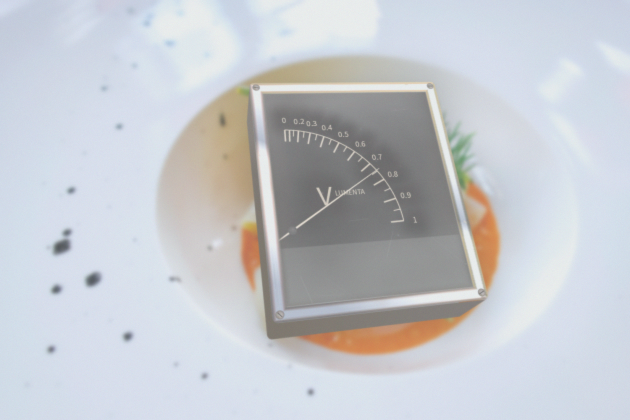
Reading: 0.75,V
